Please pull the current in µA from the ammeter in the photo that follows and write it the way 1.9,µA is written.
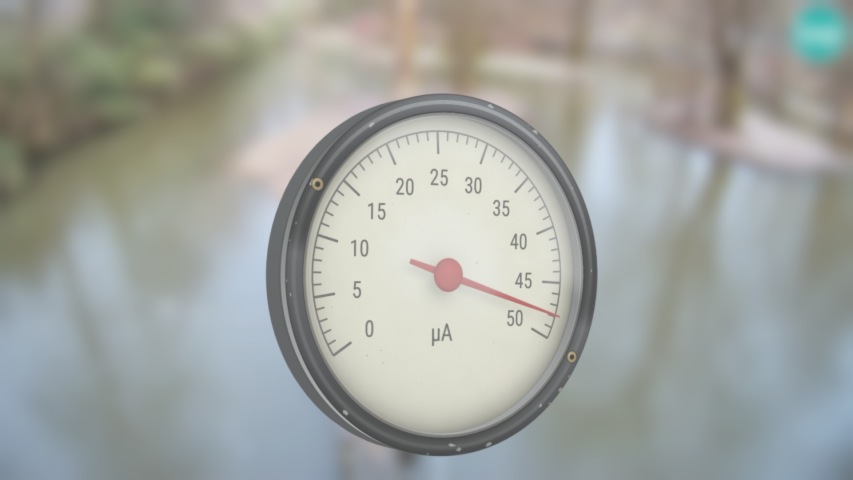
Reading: 48,µA
